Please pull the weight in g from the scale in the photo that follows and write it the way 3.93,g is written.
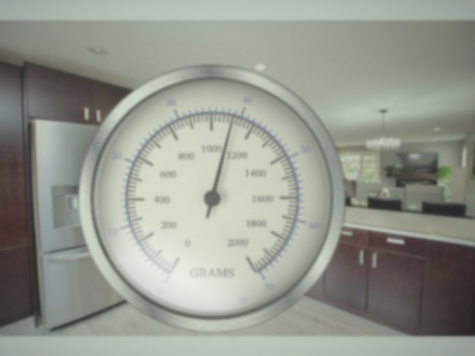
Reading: 1100,g
